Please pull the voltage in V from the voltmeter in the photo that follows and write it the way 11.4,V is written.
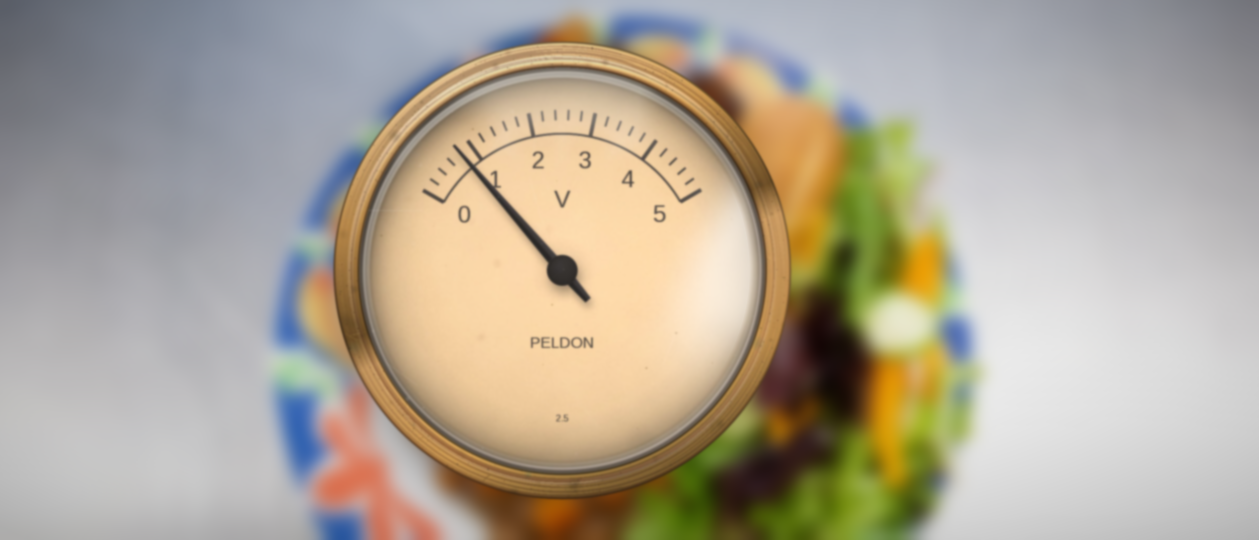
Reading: 0.8,V
